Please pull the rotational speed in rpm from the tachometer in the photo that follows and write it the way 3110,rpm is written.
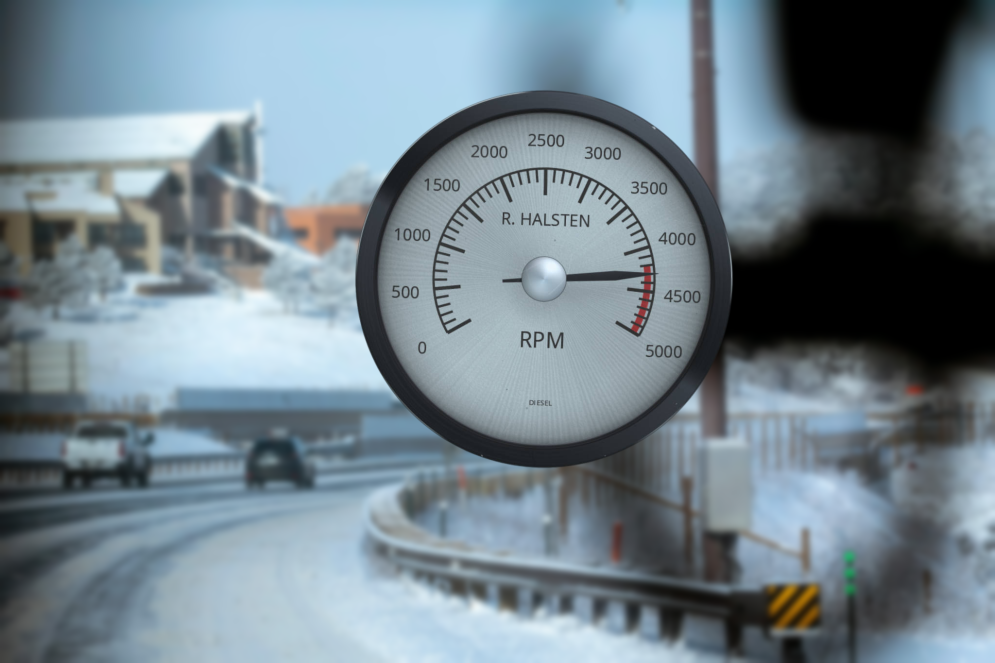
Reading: 4300,rpm
